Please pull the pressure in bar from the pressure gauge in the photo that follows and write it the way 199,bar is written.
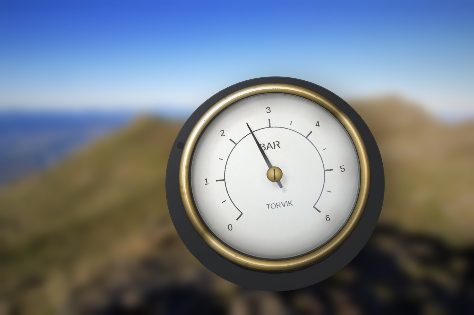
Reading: 2.5,bar
